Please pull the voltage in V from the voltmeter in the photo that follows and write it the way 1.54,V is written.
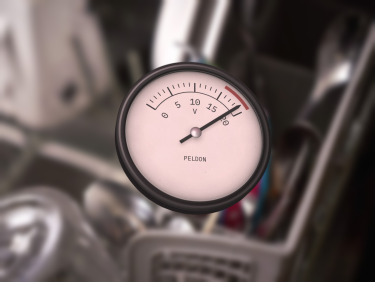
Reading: 19,V
